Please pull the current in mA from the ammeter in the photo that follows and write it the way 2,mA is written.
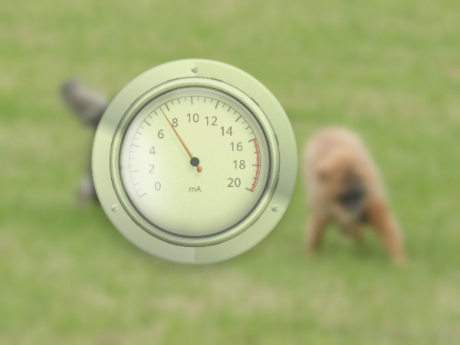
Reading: 7.5,mA
